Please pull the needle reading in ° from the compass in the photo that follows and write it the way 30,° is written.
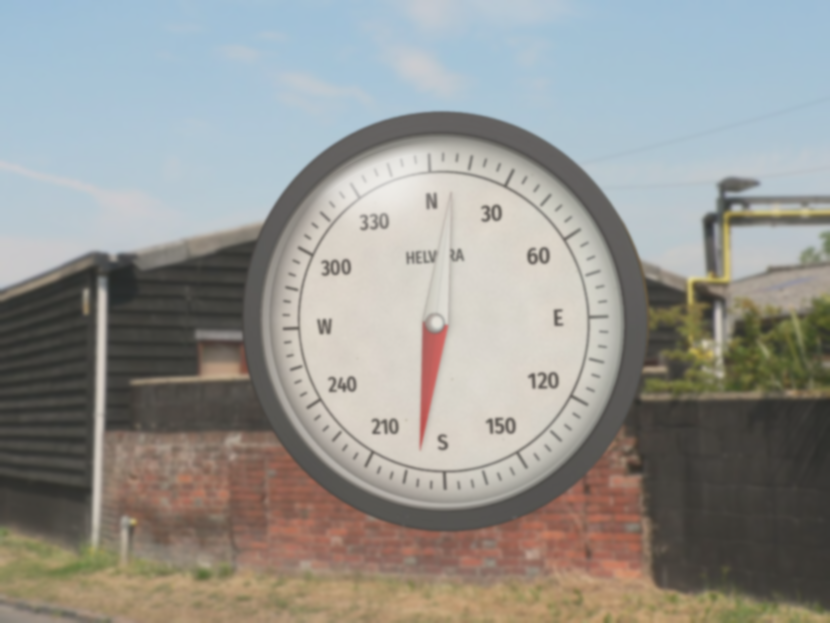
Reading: 190,°
